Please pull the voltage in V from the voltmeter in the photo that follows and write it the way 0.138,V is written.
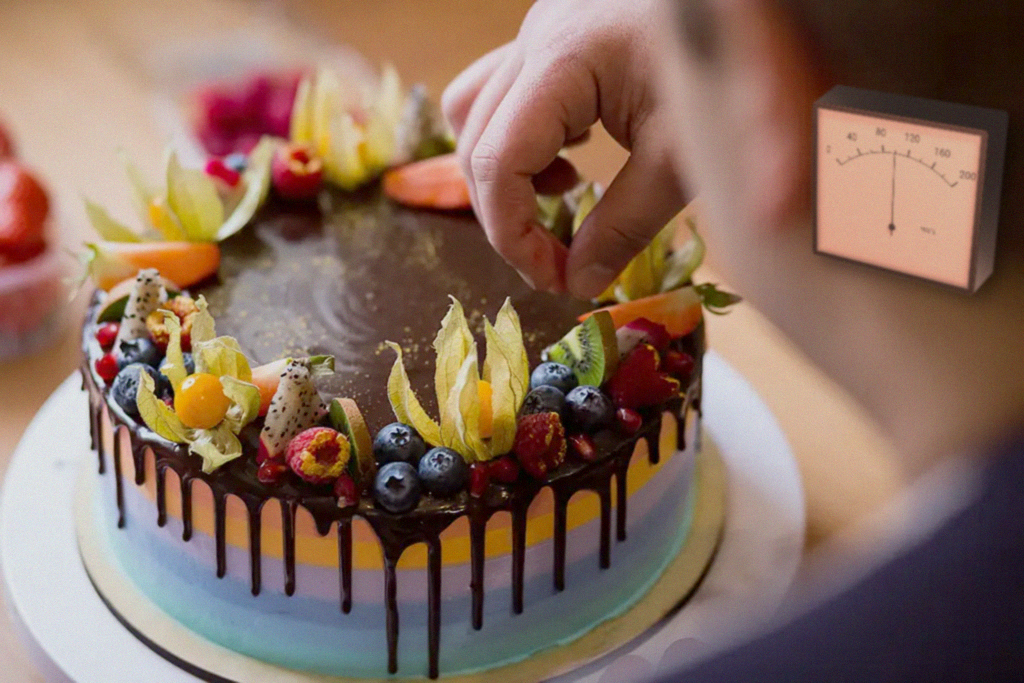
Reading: 100,V
